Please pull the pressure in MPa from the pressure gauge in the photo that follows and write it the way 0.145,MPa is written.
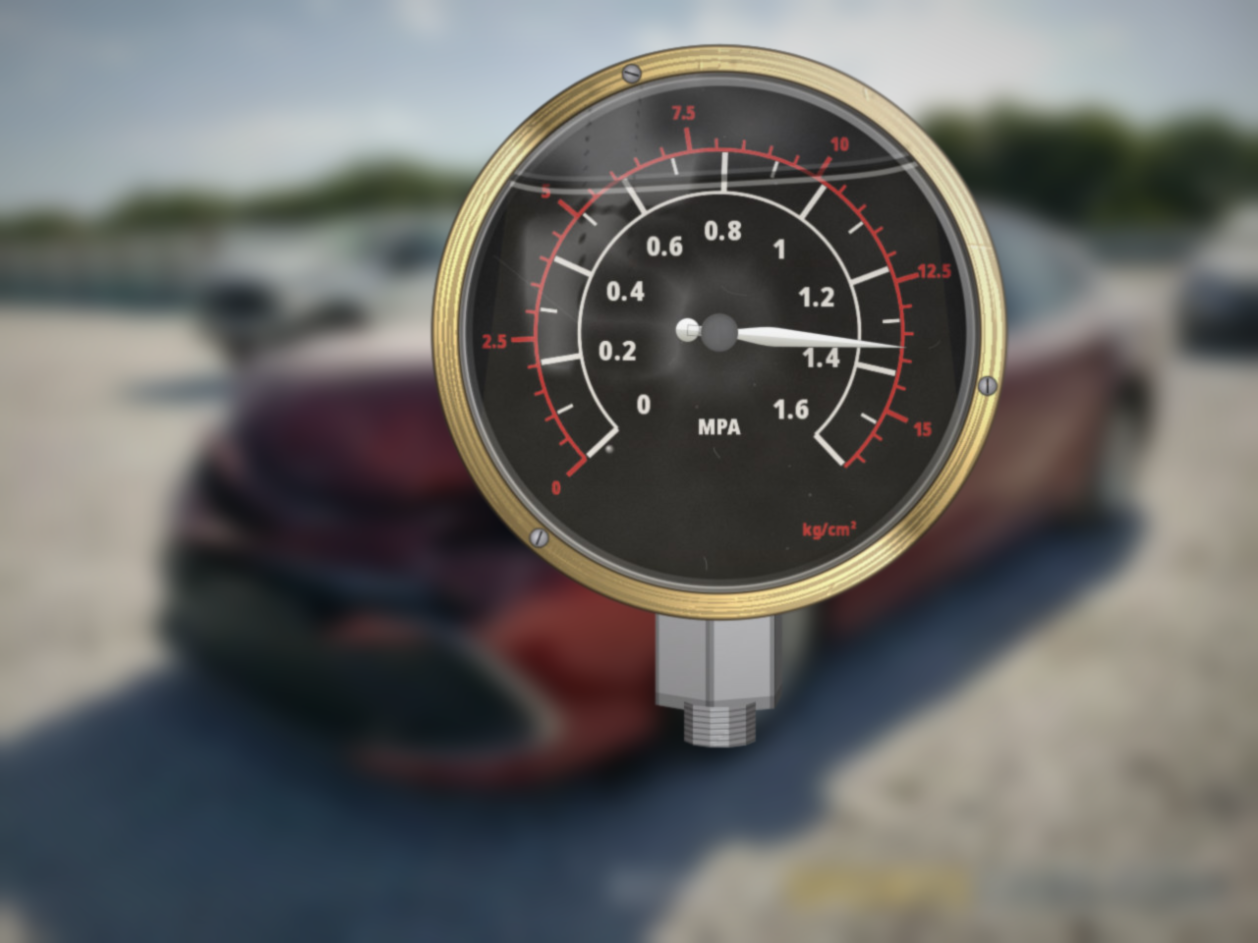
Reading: 1.35,MPa
